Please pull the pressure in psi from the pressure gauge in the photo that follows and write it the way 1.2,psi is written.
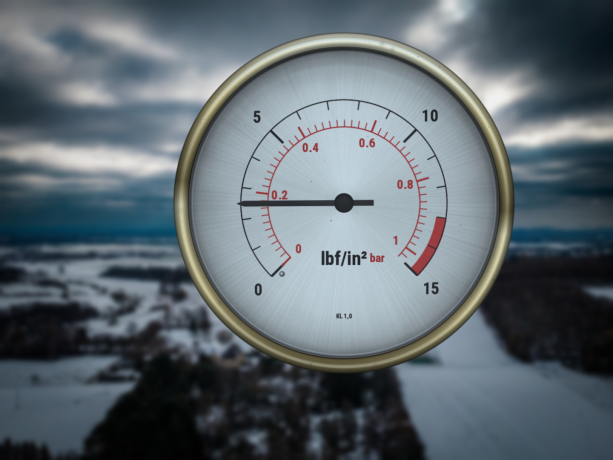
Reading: 2.5,psi
